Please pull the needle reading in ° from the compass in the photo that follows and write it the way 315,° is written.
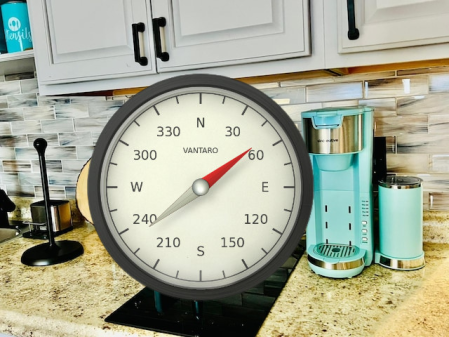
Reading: 52.5,°
